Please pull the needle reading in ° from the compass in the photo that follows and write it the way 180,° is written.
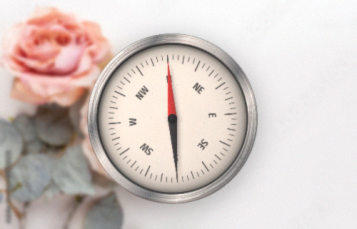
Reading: 0,°
